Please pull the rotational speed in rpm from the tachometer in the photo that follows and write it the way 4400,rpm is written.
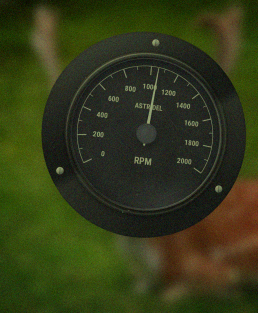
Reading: 1050,rpm
